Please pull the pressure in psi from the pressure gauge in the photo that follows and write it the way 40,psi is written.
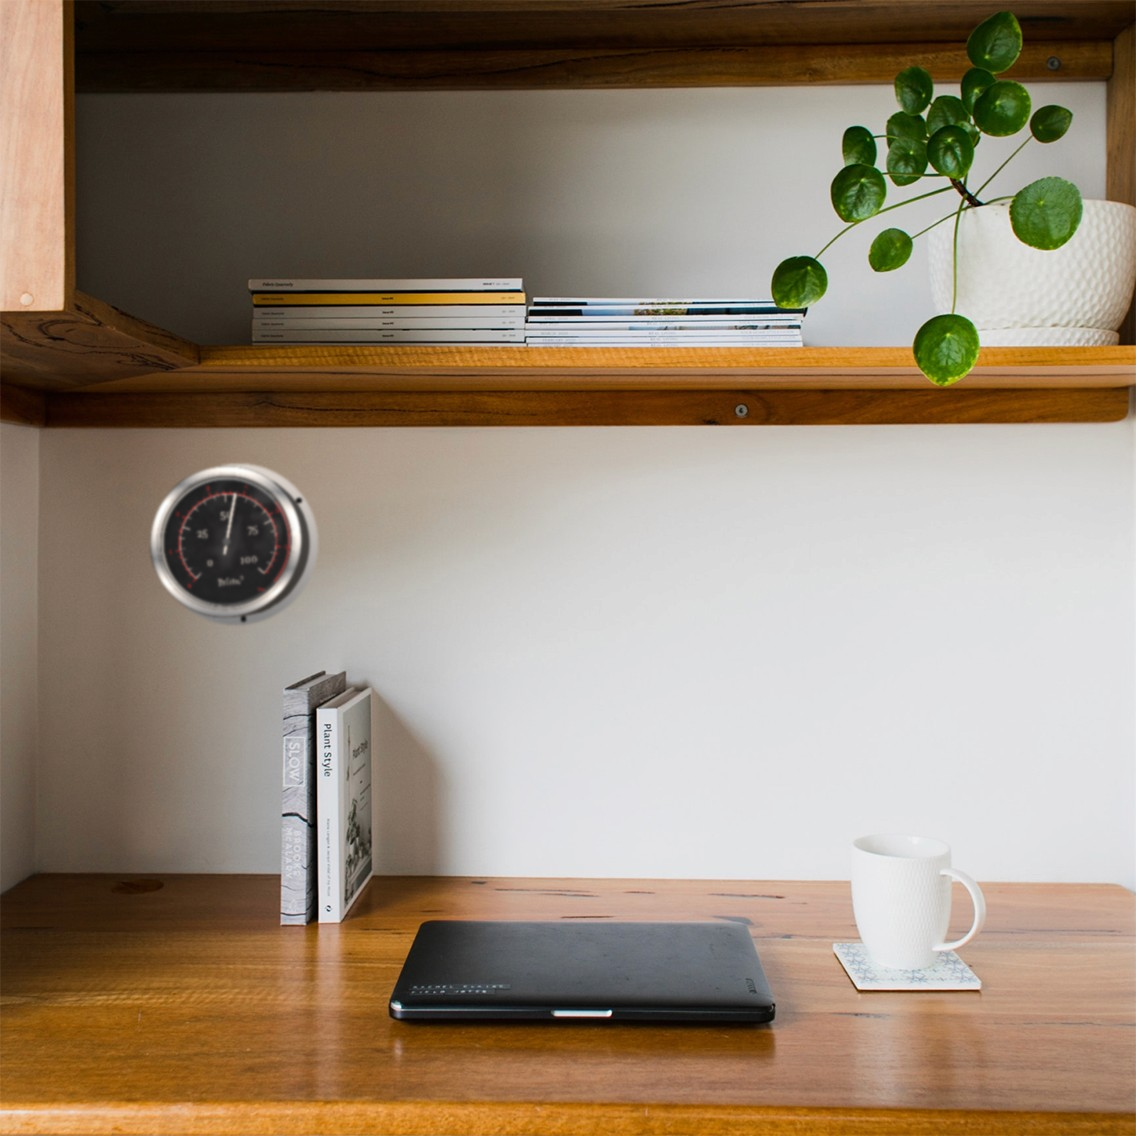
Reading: 55,psi
